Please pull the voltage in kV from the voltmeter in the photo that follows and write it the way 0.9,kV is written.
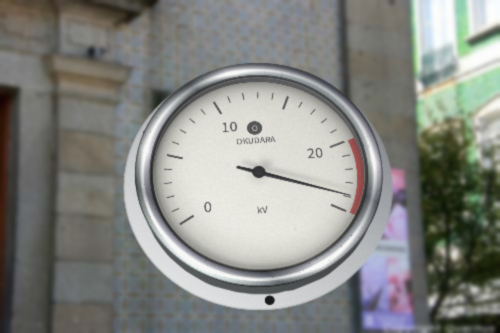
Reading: 24,kV
